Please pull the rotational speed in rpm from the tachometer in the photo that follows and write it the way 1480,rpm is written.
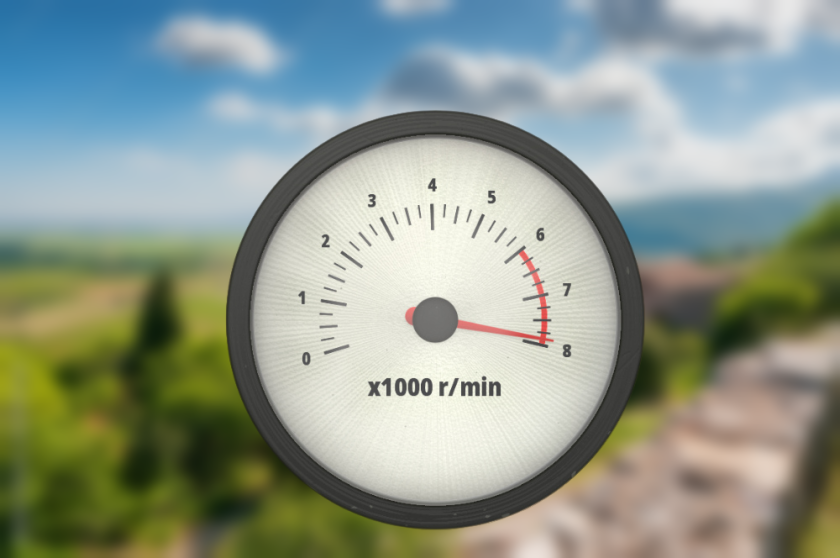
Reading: 7875,rpm
